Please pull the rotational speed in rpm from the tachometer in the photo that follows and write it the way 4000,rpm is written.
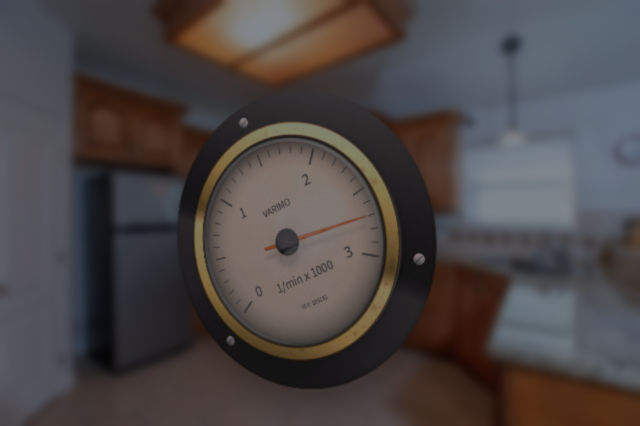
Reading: 2700,rpm
